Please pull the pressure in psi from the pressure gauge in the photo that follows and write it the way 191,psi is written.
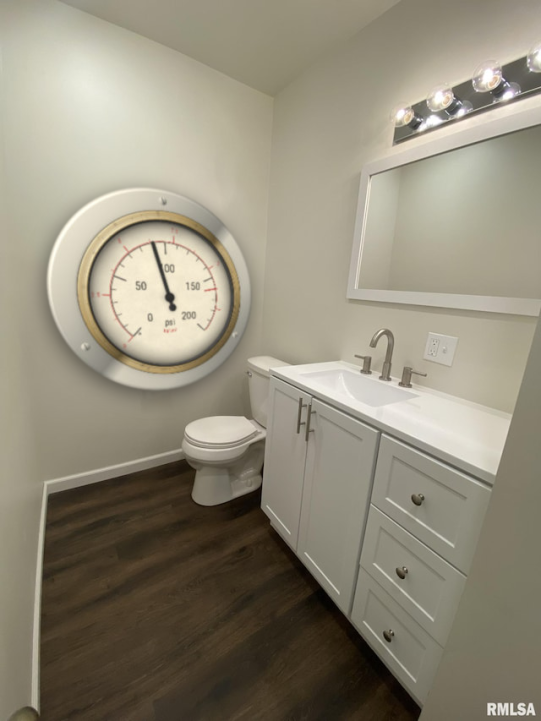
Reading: 90,psi
